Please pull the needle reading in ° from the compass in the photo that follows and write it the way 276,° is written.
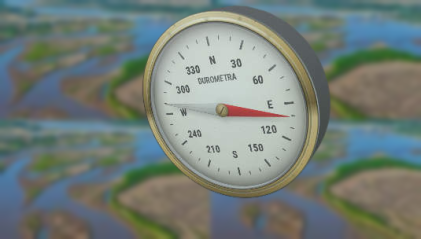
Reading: 100,°
